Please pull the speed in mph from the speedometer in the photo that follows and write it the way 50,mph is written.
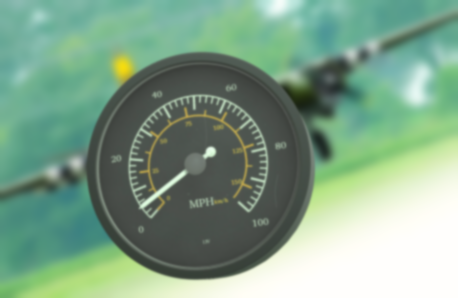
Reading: 4,mph
